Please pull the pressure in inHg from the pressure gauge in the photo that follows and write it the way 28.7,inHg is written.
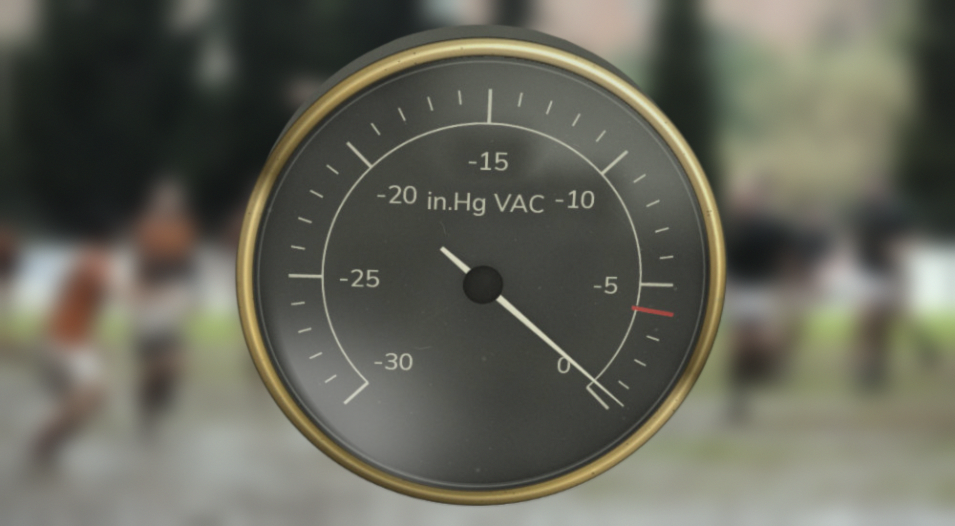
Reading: -0.5,inHg
